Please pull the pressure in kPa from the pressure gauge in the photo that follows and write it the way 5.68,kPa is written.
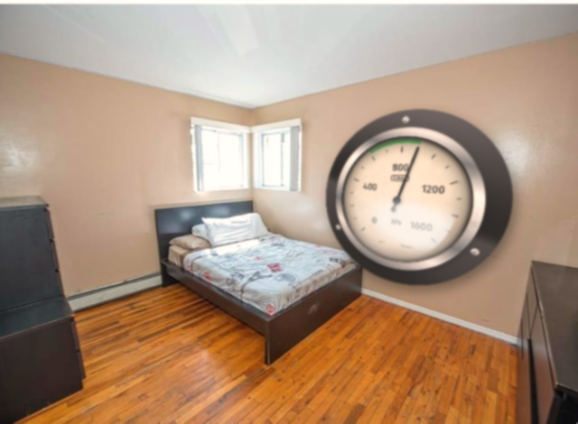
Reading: 900,kPa
